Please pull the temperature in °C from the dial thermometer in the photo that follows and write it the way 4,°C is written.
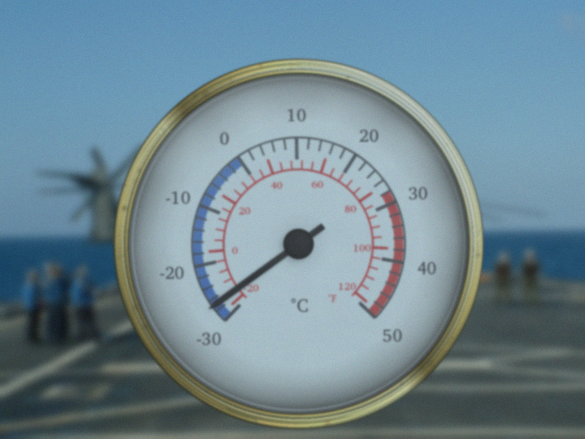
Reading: -27,°C
